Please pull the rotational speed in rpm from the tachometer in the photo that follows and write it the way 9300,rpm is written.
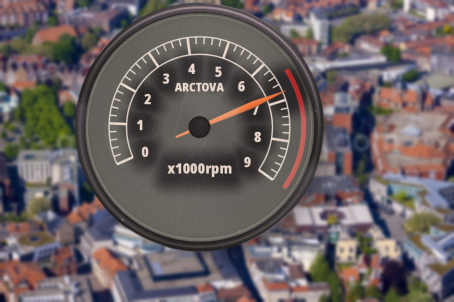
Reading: 6800,rpm
